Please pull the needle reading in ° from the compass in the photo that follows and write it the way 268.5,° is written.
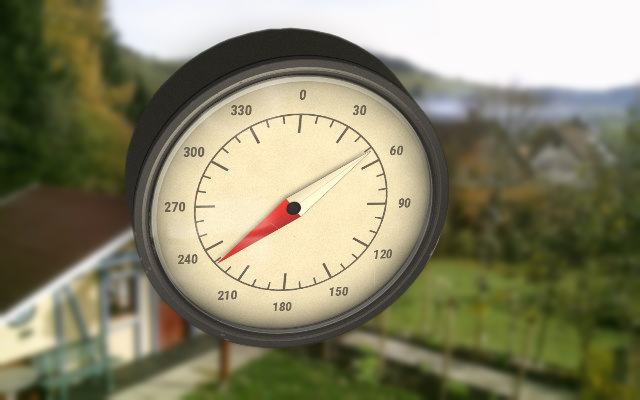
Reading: 230,°
